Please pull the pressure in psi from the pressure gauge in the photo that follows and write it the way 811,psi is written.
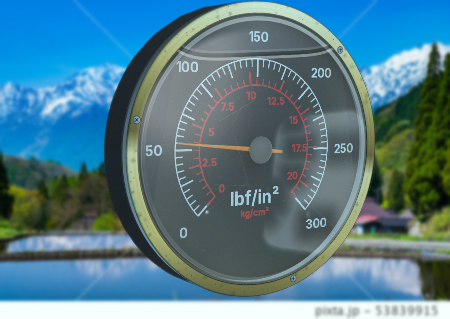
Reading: 55,psi
